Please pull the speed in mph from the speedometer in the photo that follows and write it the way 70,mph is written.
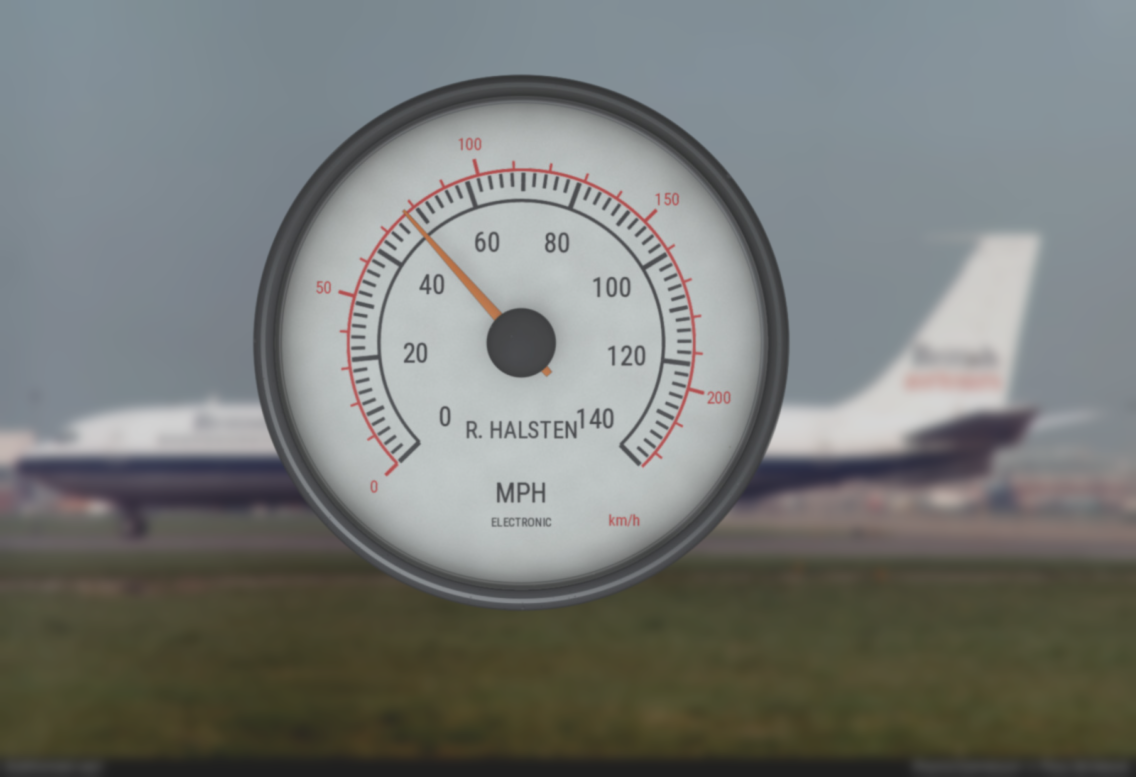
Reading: 48,mph
